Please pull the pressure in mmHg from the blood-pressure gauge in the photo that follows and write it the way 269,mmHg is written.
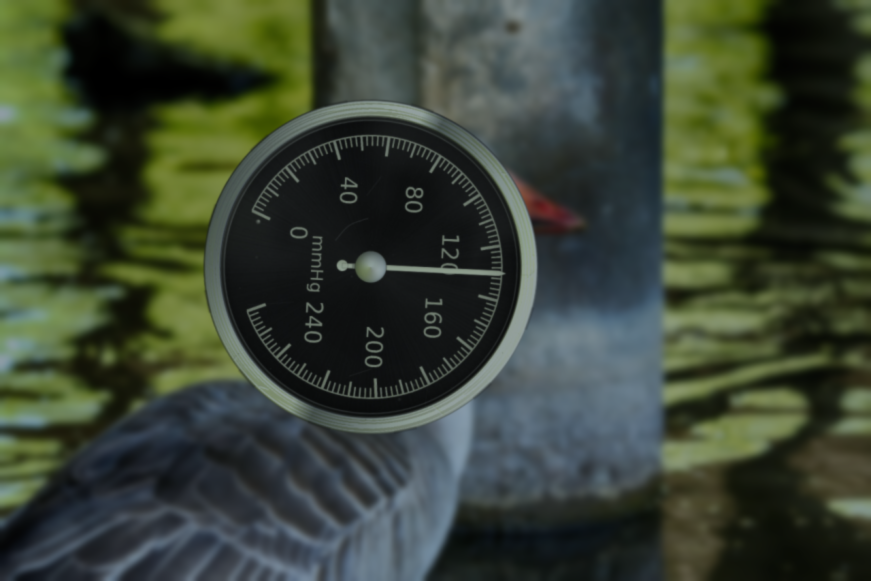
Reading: 130,mmHg
